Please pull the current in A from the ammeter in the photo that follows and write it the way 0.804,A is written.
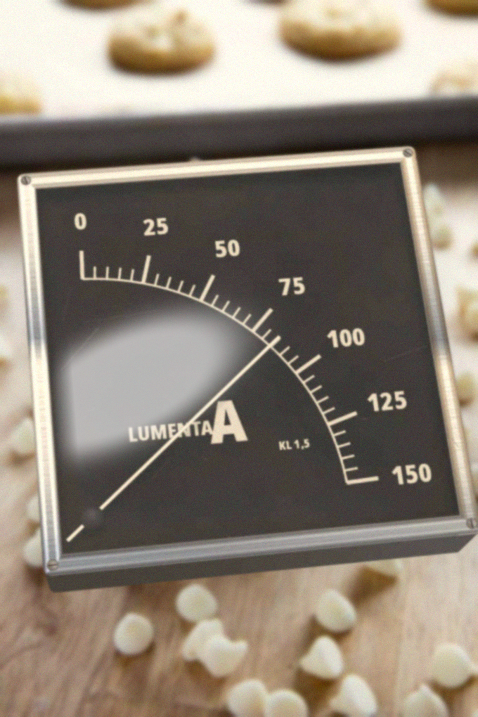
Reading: 85,A
